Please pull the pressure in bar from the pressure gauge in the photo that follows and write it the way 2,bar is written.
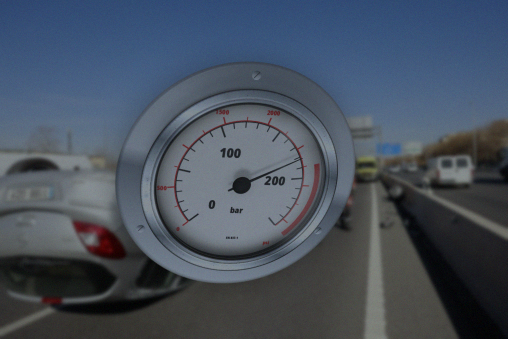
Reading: 180,bar
